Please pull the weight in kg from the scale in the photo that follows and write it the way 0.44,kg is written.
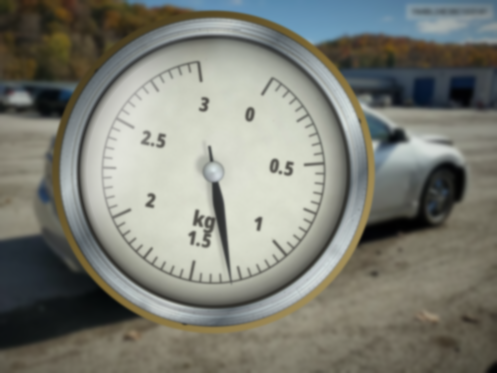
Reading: 1.3,kg
